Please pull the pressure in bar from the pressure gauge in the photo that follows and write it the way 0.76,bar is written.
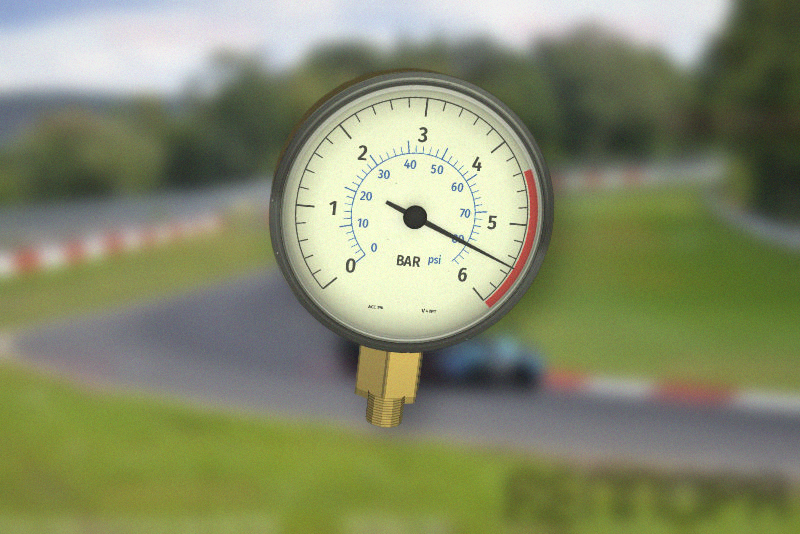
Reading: 5.5,bar
